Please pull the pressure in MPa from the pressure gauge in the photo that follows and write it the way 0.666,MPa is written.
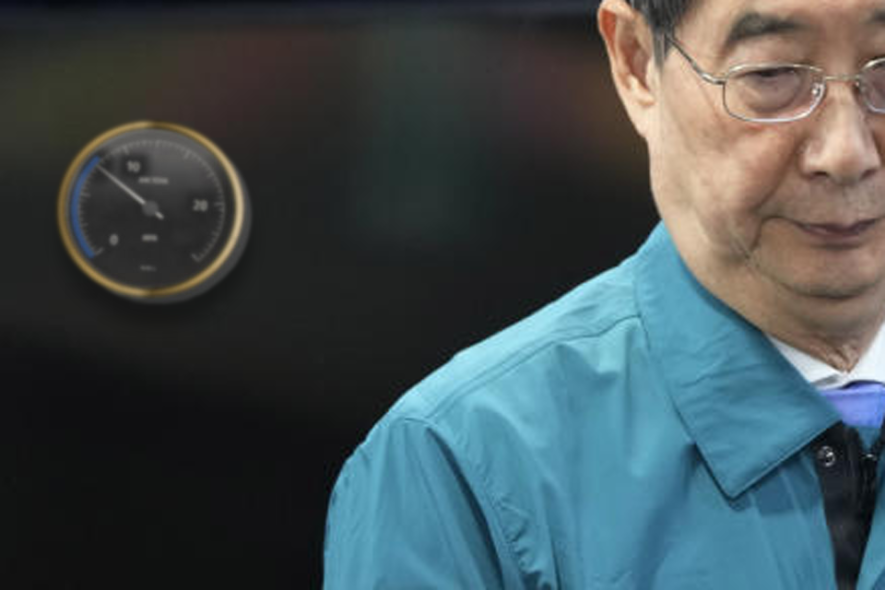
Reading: 7.5,MPa
